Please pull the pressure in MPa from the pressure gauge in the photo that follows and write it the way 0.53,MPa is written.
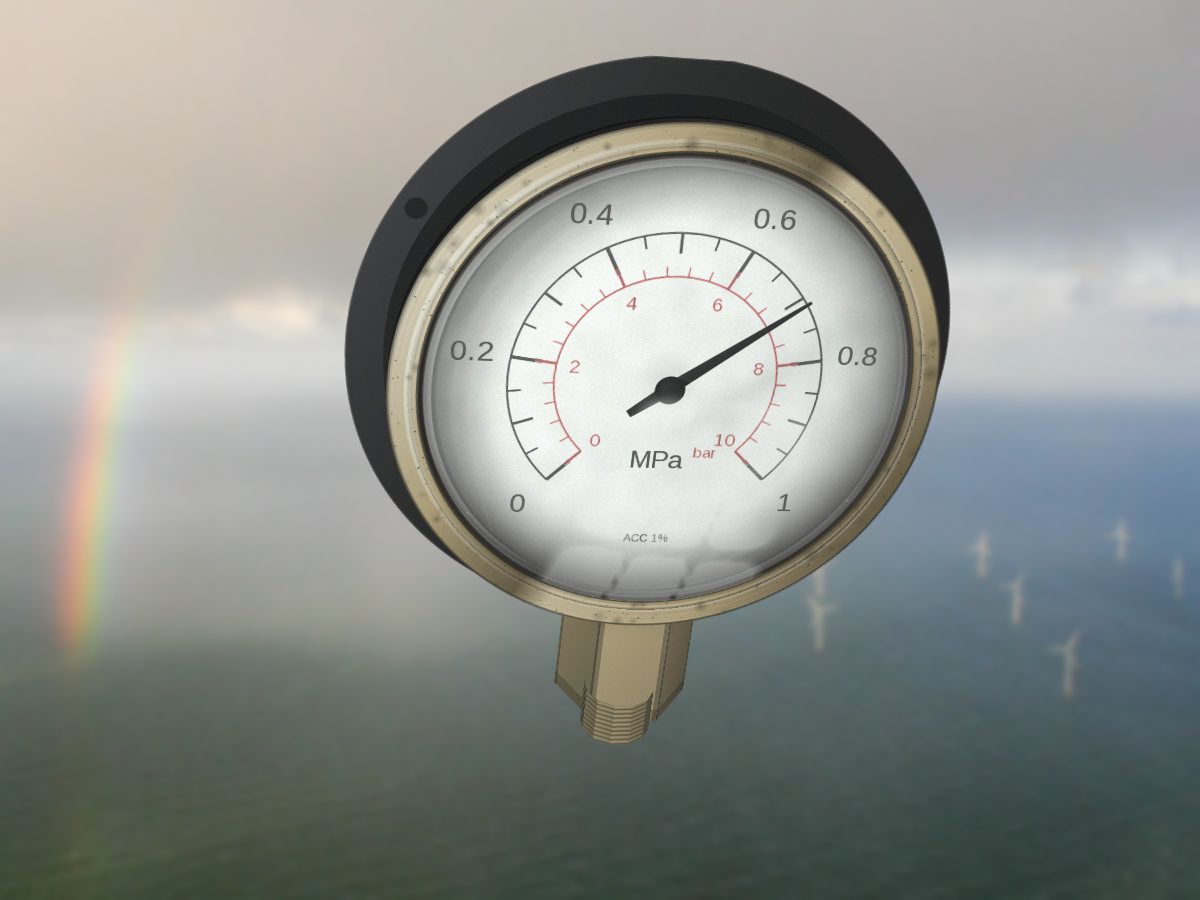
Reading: 0.7,MPa
